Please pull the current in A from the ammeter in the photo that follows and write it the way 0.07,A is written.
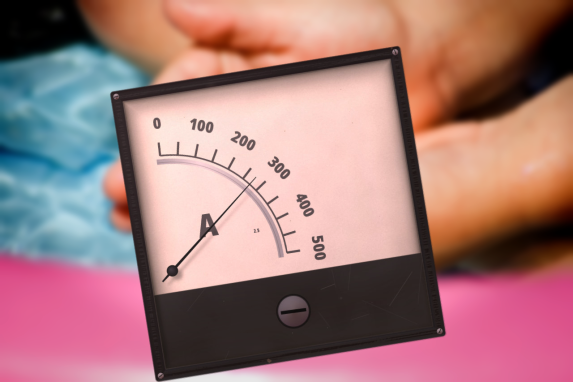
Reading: 275,A
